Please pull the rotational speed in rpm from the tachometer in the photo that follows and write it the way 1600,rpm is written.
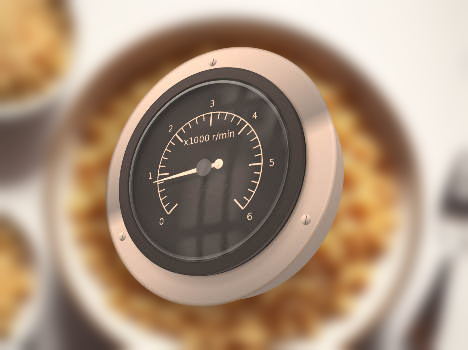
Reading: 800,rpm
